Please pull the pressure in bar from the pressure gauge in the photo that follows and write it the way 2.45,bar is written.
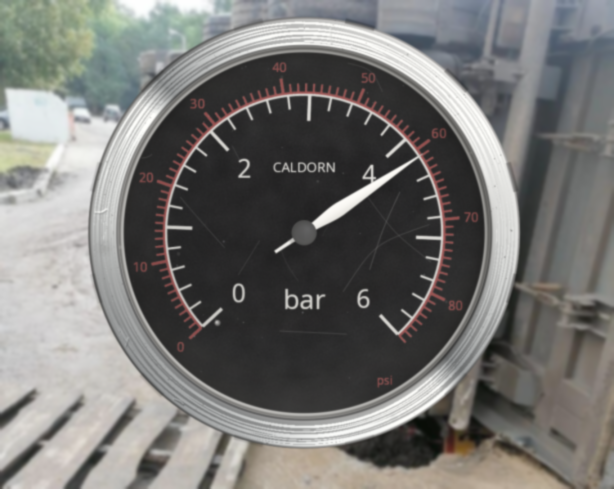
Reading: 4.2,bar
